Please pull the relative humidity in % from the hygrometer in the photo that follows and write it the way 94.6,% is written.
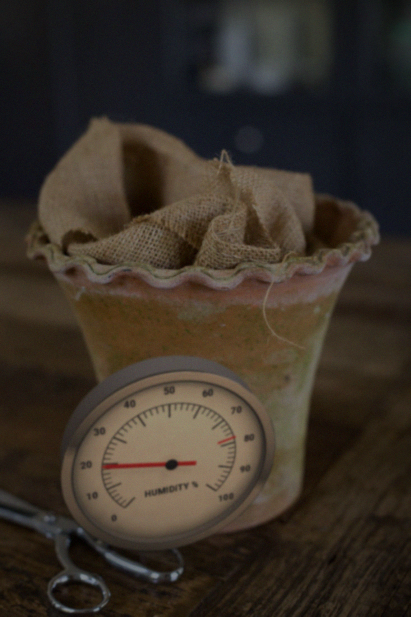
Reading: 20,%
